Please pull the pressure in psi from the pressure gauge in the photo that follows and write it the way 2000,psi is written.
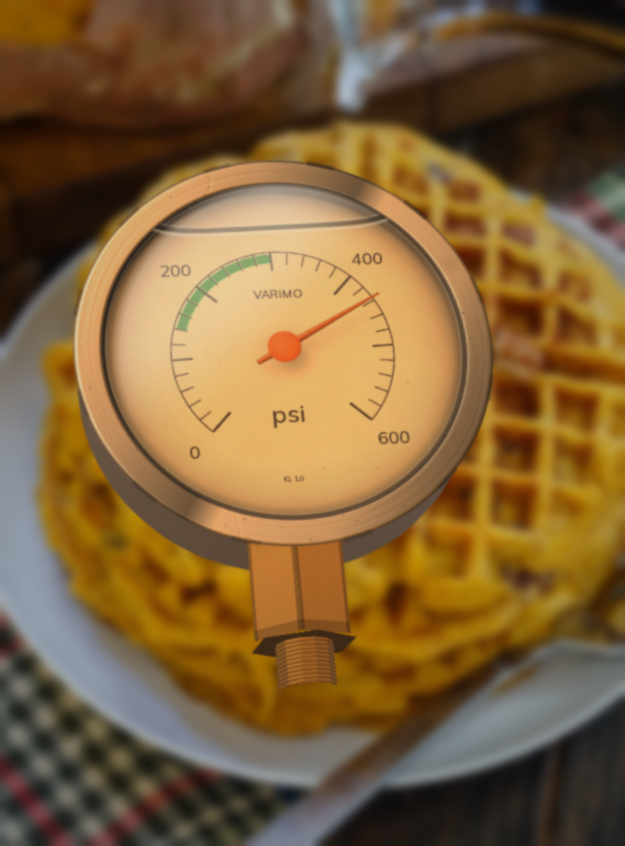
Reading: 440,psi
